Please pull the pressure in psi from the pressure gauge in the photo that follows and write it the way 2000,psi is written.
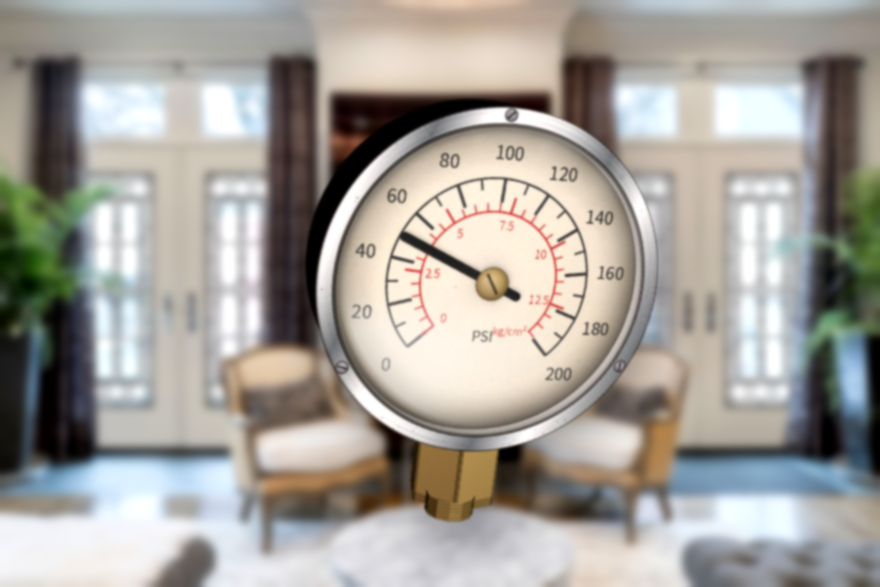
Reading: 50,psi
